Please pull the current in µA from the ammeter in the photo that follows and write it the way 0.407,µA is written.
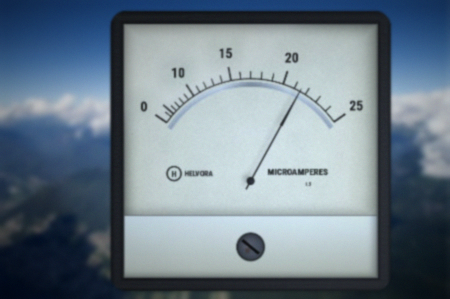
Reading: 21.5,µA
